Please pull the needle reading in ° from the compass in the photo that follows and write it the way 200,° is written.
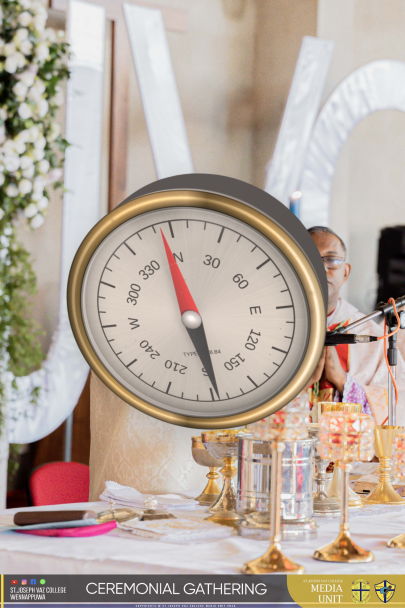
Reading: 355,°
